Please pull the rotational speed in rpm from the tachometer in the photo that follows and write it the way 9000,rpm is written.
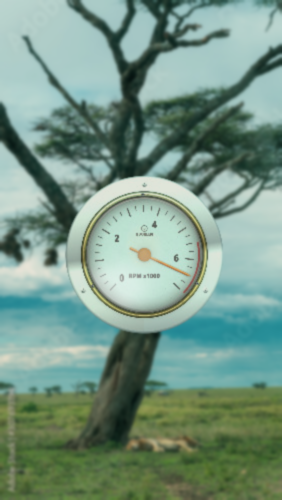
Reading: 6500,rpm
